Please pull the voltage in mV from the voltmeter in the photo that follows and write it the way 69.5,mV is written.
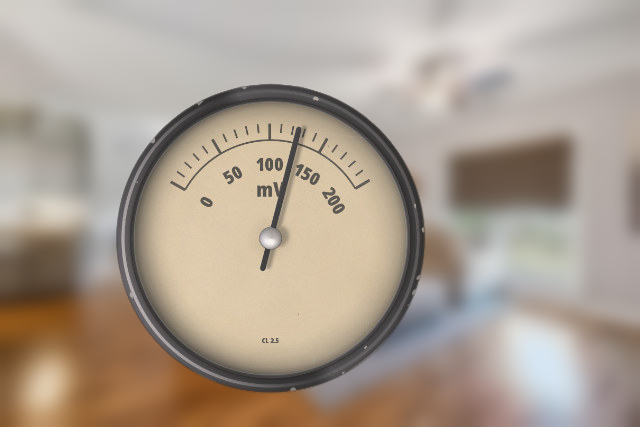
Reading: 125,mV
